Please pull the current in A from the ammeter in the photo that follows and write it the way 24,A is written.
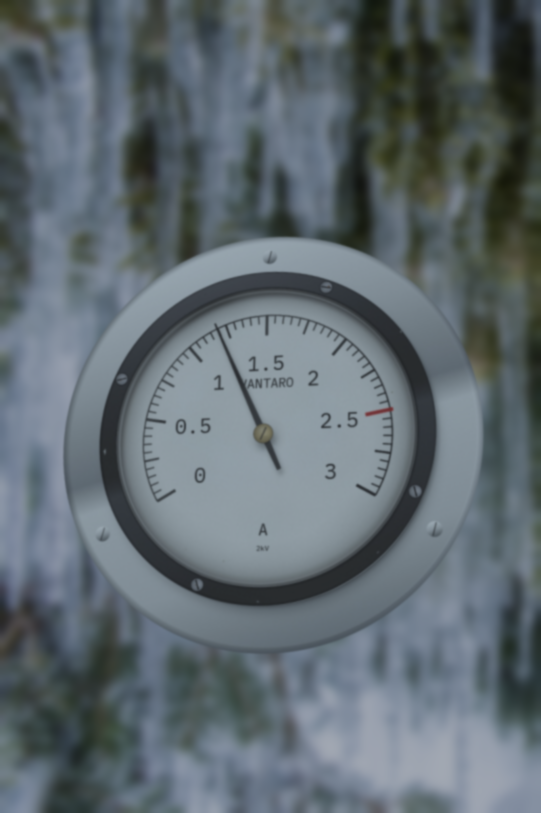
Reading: 1.2,A
